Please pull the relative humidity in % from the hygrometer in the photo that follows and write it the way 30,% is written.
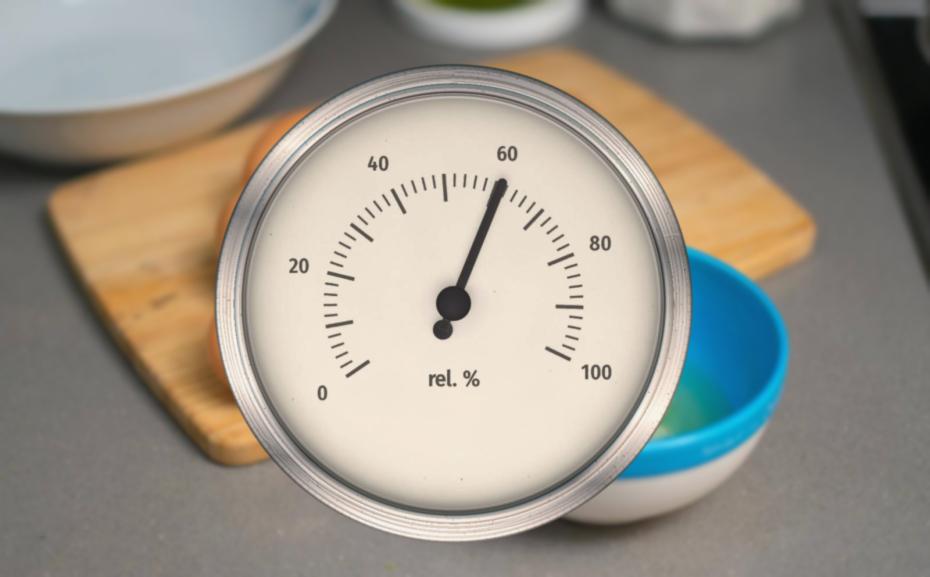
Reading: 61,%
